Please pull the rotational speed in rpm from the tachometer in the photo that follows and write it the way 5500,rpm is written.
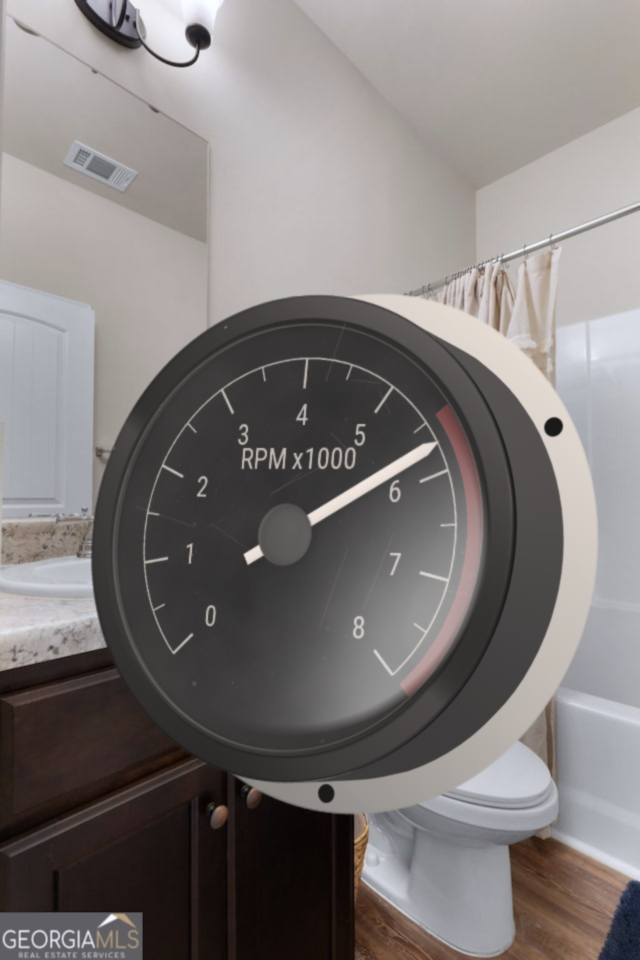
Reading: 5750,rpm
